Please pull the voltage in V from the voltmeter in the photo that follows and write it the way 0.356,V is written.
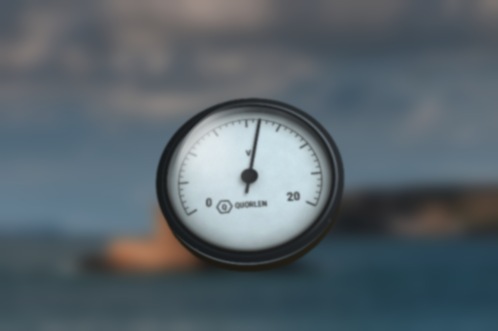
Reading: 11,V
